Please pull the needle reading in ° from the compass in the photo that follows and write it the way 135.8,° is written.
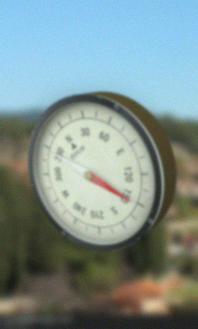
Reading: 150,°
